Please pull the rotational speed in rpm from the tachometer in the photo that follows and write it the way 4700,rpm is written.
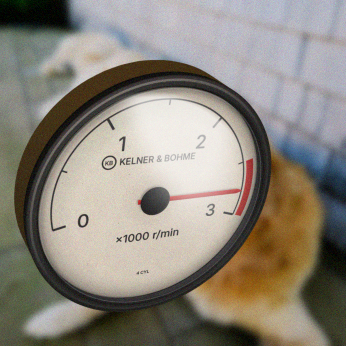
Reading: 2750,rpm
